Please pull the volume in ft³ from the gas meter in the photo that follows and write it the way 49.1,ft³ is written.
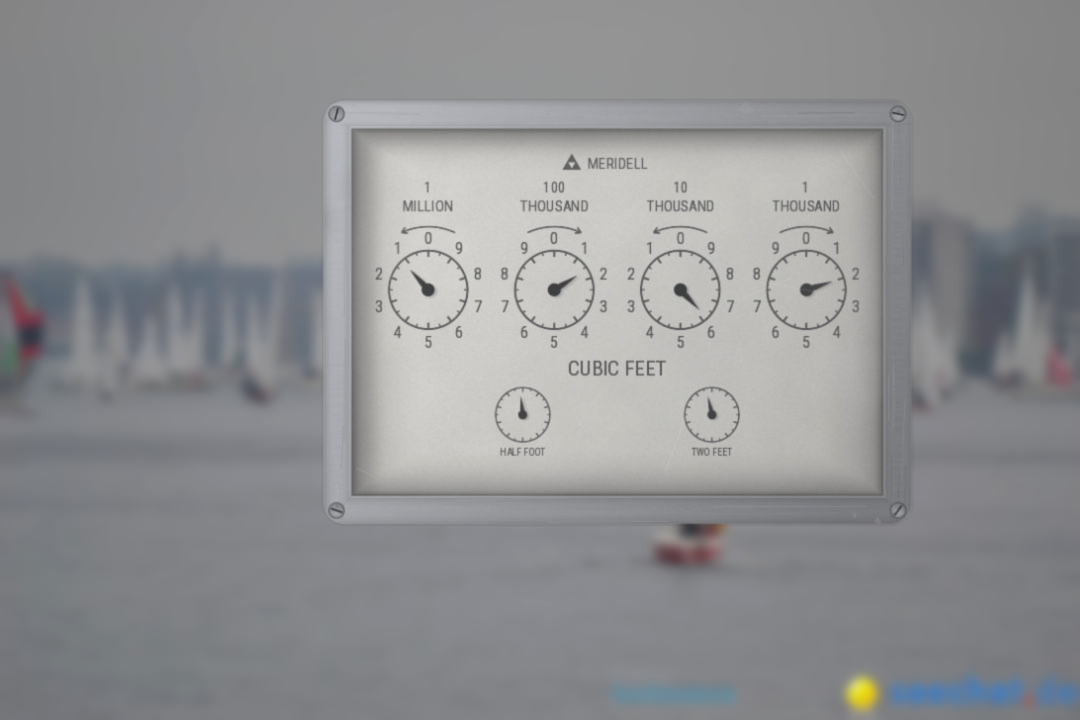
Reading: 116200,ft³
